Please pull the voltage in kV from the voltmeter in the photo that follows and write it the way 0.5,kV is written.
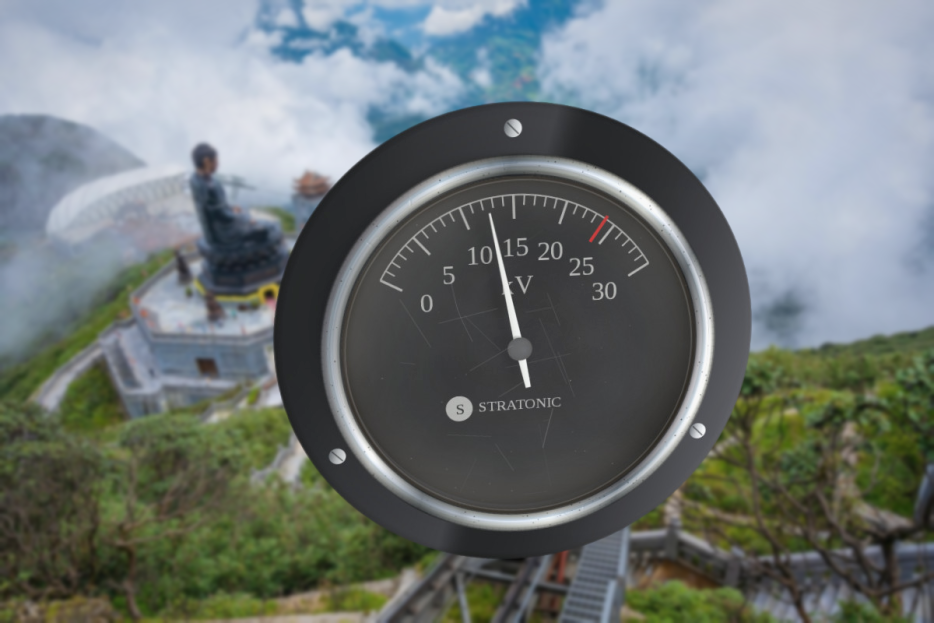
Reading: 12.5,kV
